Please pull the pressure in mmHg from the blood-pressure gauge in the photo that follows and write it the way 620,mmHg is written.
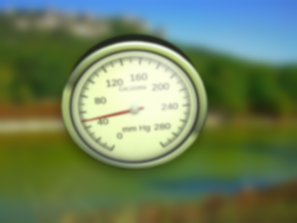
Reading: 50,mmHg
